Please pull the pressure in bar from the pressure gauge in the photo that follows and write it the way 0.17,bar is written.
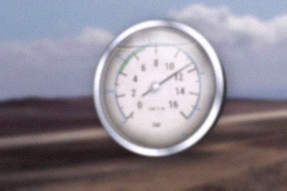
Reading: 11.5,bar
